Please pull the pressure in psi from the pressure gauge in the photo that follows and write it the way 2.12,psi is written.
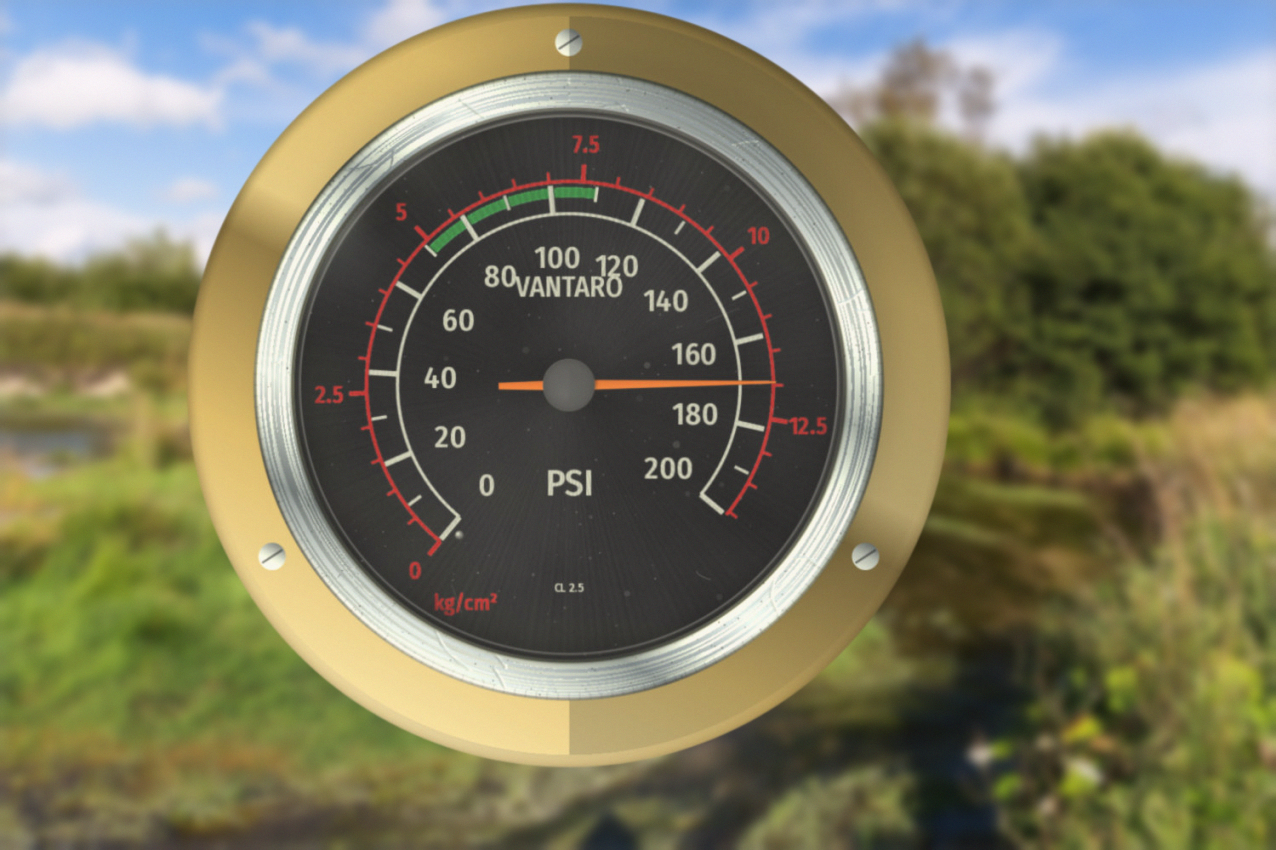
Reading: 170,psi
